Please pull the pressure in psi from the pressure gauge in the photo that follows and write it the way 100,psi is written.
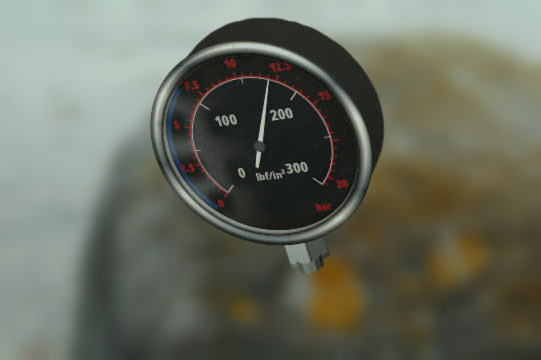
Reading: 175,psi
